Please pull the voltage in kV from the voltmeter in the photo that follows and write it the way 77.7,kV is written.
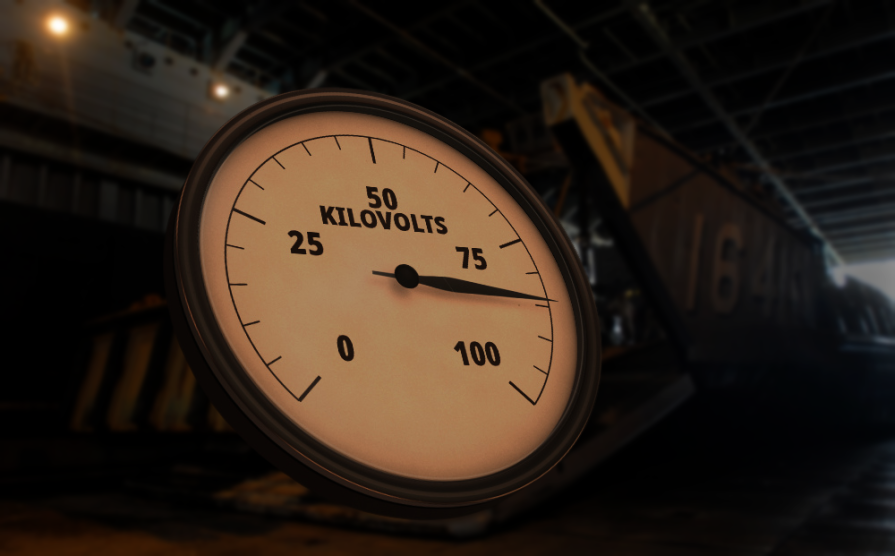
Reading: 85,kV
